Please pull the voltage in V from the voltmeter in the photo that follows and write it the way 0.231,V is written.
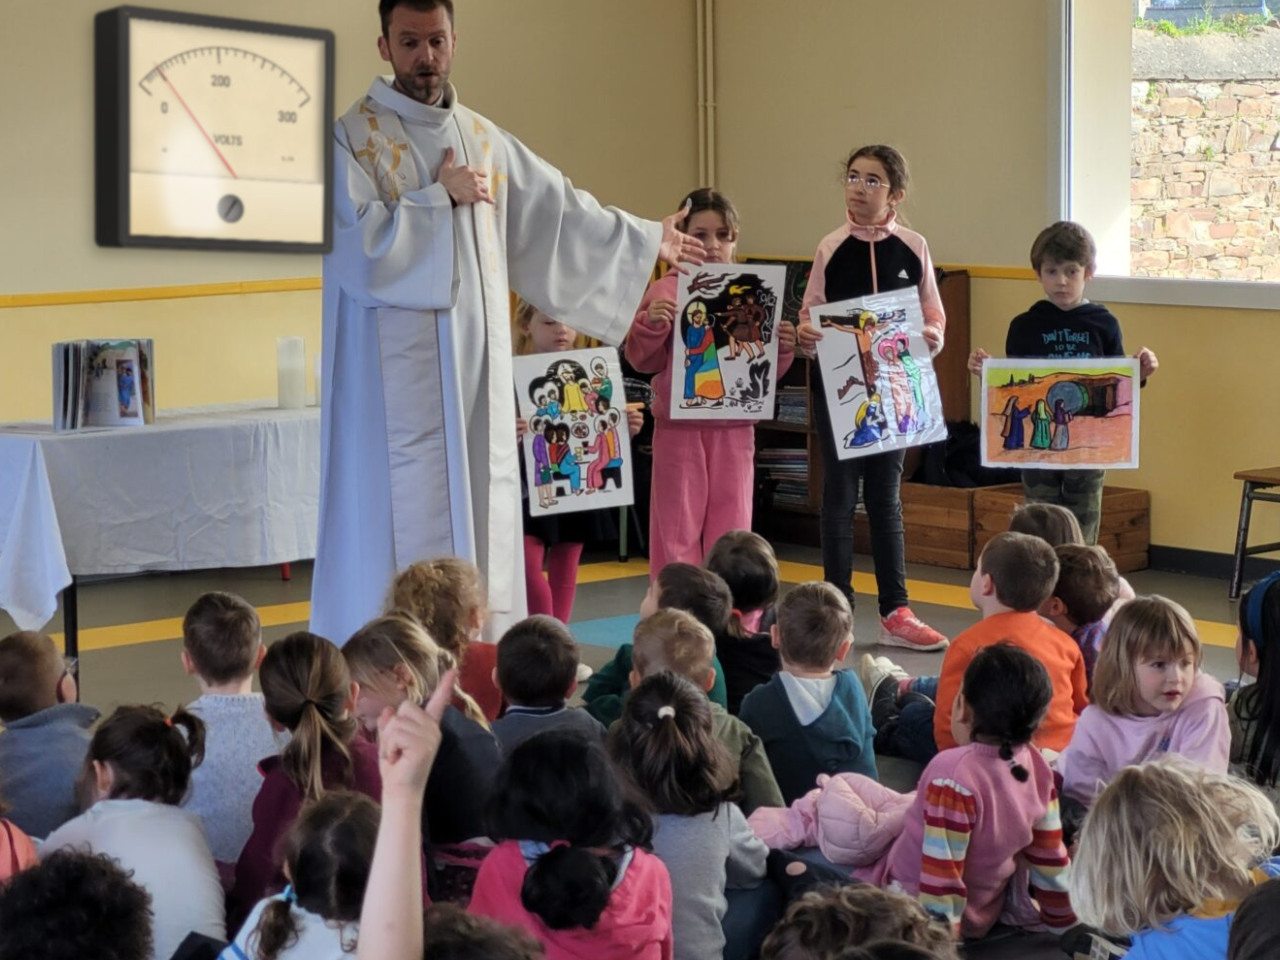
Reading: 100,V
